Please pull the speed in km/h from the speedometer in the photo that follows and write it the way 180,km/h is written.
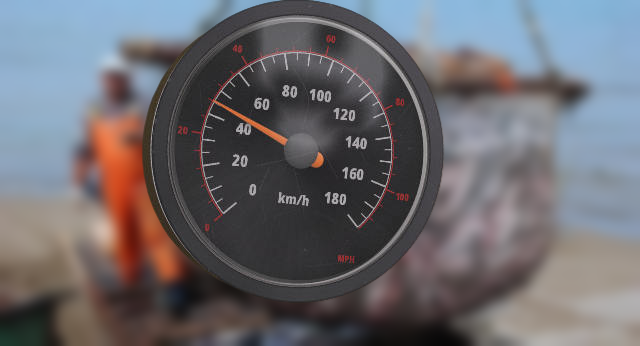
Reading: 45,km/h
